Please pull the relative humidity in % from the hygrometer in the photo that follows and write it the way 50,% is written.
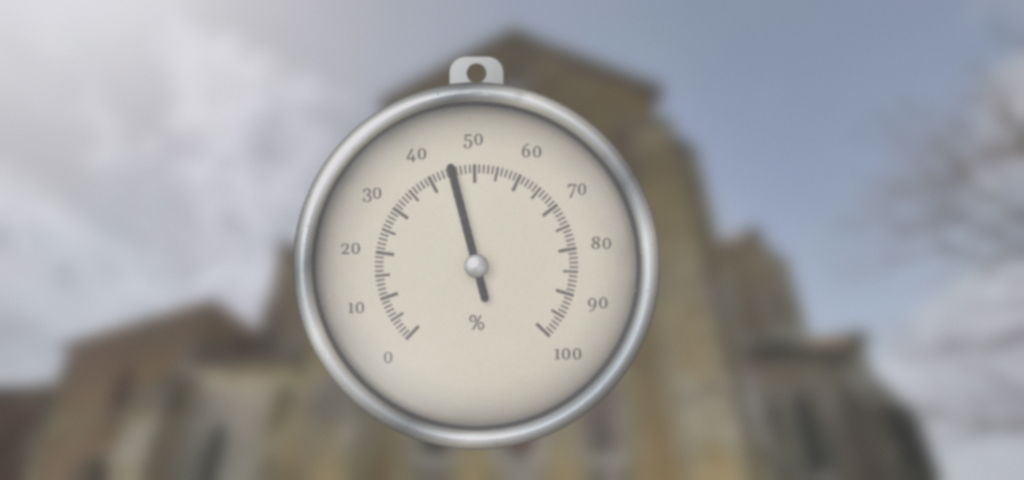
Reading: 45,%
